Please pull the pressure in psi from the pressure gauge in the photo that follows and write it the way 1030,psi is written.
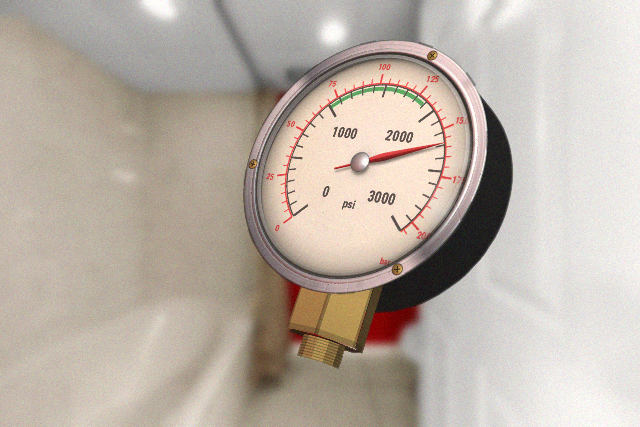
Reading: 2300,psi
